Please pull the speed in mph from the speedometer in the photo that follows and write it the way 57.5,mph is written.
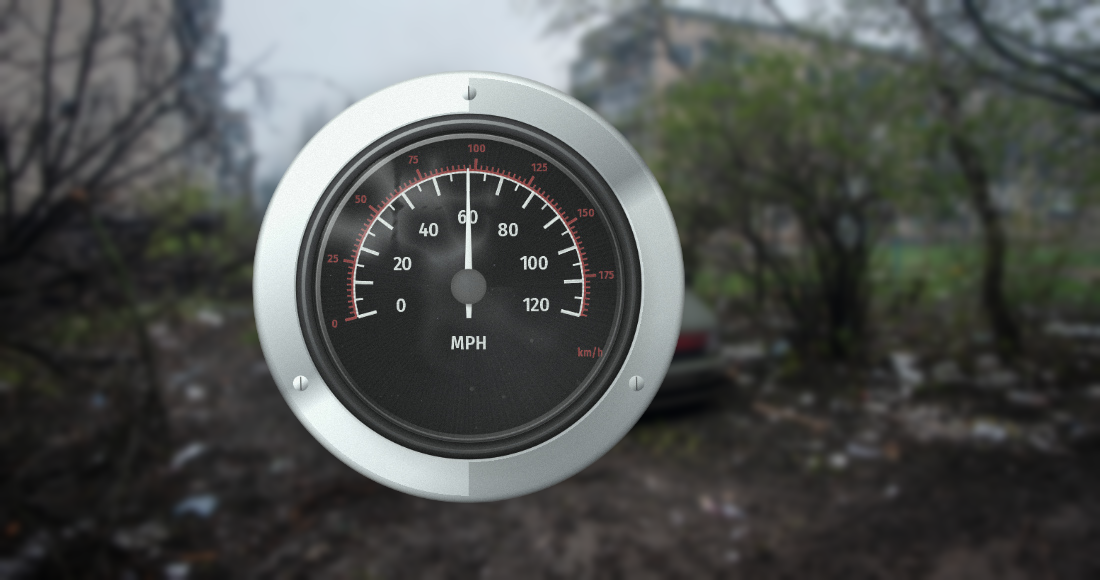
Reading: 60,mph
